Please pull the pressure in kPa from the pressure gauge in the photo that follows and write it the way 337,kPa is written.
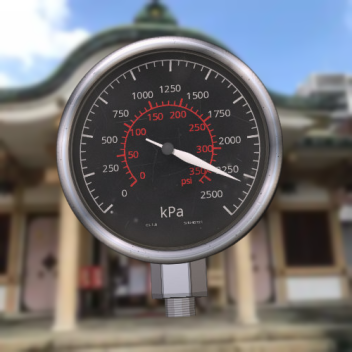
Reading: 2300,kPa
